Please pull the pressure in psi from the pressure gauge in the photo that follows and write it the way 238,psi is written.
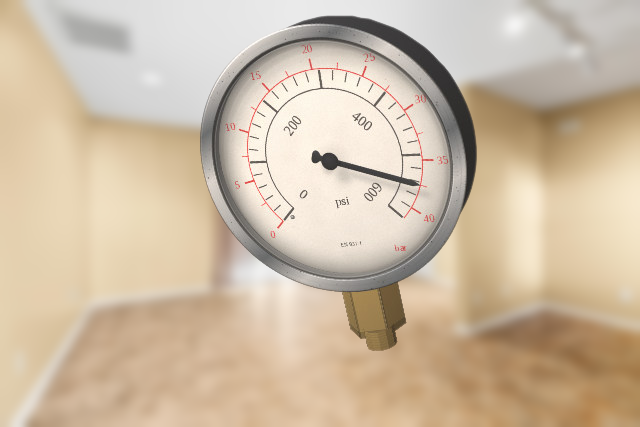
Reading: 540,psi
